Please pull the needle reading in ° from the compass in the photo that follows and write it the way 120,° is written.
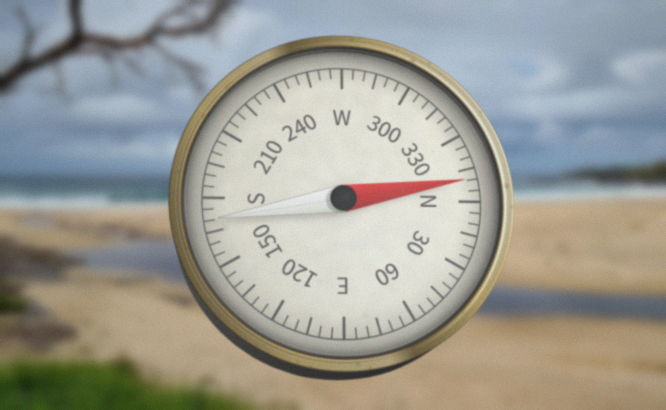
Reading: 350,°
